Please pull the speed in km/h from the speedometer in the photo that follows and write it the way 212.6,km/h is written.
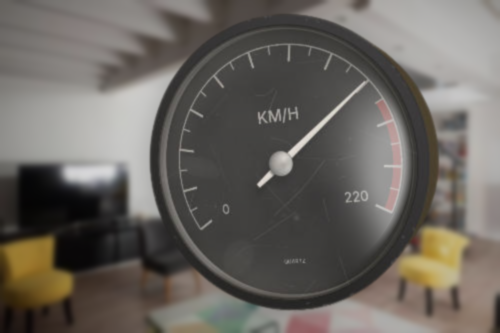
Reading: 160,km/h
